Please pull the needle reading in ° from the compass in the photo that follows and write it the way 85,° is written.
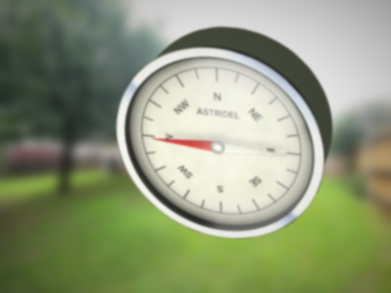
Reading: 270,°
